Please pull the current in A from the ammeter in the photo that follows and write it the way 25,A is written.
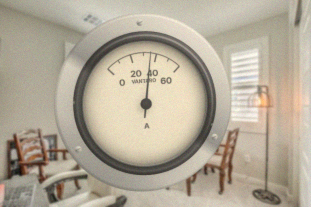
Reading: 35,A
